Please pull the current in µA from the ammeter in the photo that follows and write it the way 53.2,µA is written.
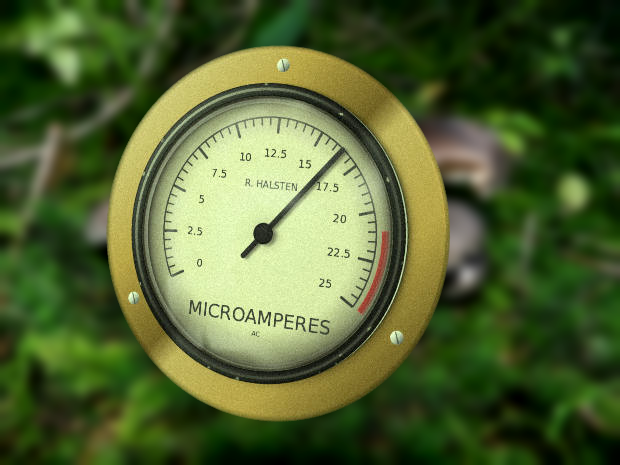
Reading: 16.5,µA
